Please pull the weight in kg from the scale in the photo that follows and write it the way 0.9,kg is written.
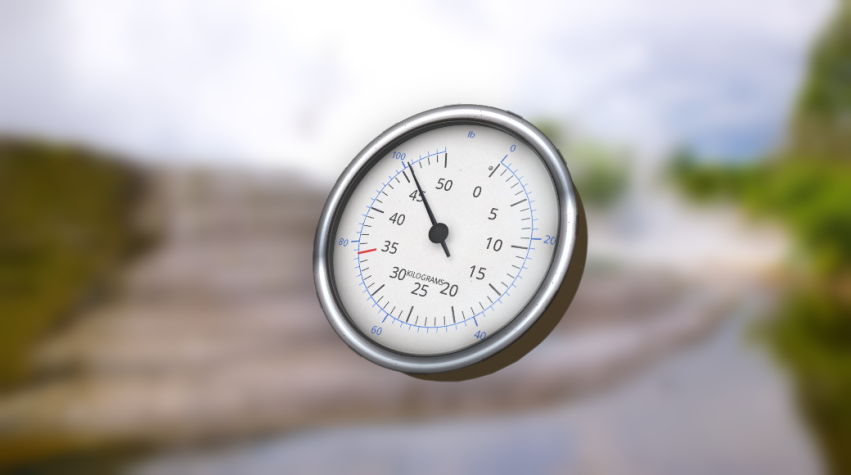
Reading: 46,kg
